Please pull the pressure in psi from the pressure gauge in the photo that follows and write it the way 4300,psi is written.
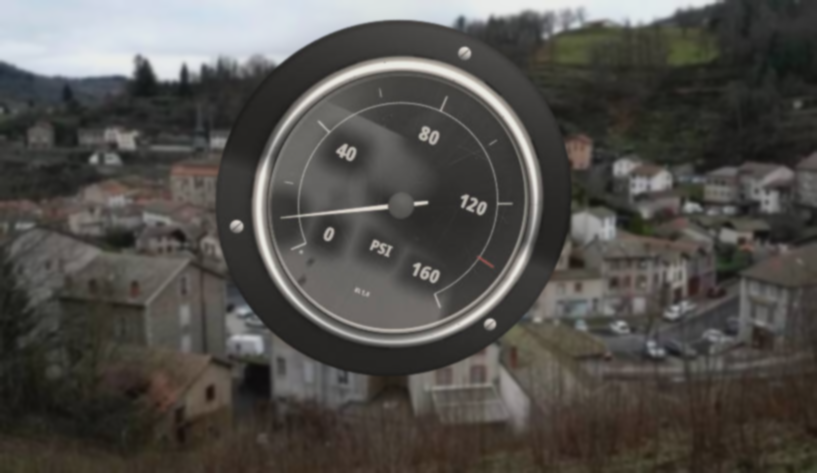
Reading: 10,psi
